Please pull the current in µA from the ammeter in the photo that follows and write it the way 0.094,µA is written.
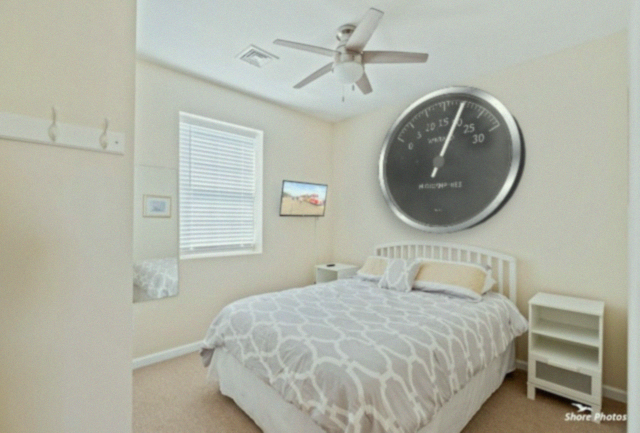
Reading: 20,µA
